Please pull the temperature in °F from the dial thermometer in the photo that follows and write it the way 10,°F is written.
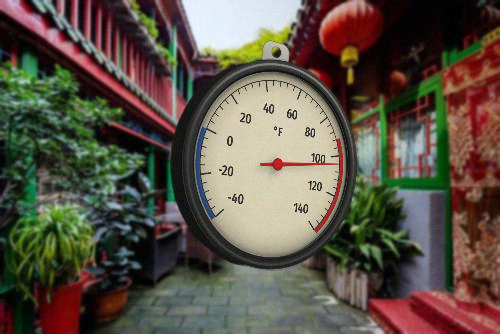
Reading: 104,°F
